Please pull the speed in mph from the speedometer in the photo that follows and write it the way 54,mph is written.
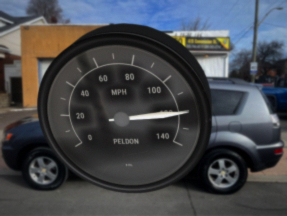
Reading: 120,mph
